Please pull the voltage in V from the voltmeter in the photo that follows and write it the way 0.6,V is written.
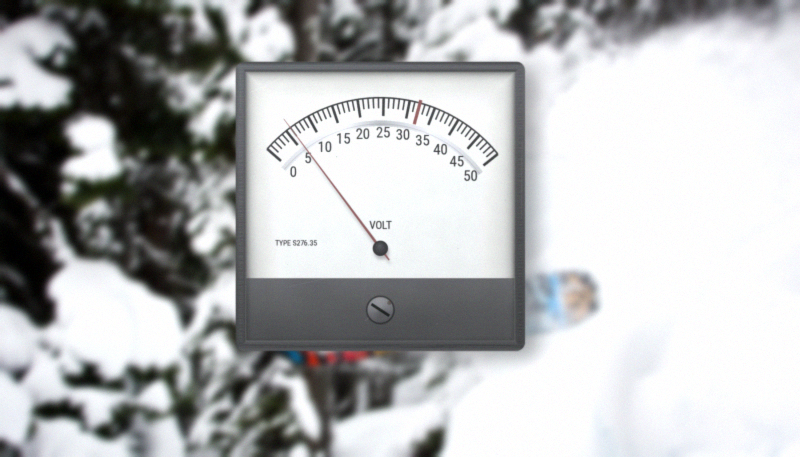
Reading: 6,V
